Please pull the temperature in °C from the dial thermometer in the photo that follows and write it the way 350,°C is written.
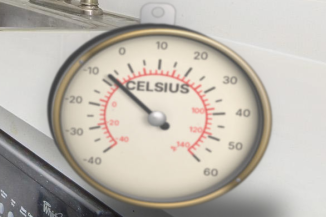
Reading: -7.5,°C
